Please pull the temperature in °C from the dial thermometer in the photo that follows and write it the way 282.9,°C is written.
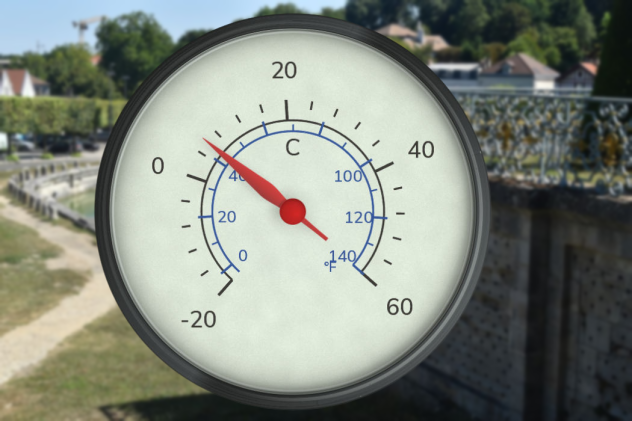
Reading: 6,°C
